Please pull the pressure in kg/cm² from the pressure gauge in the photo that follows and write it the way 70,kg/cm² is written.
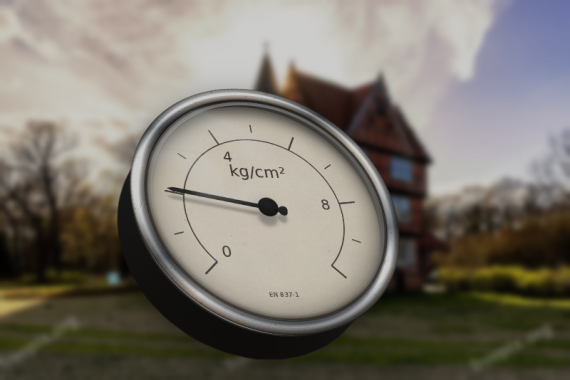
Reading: 2,kg/cm²
